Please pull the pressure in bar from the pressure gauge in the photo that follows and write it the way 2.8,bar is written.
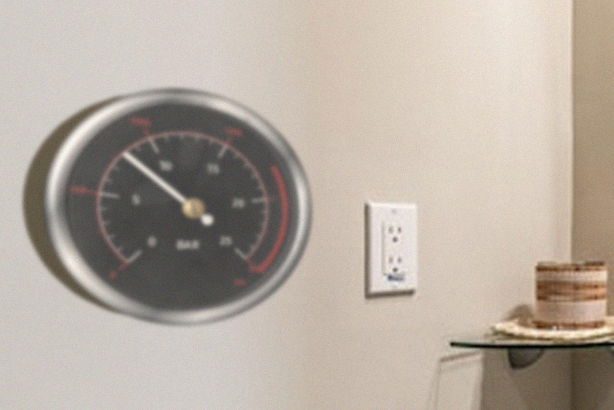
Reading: 8,bar
